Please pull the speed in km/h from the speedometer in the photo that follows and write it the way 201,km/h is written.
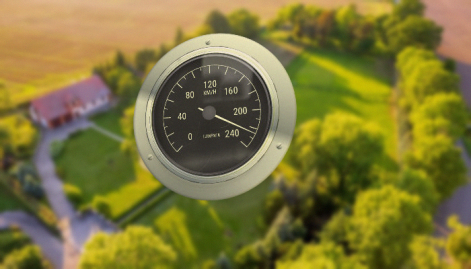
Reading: 225,km/h
